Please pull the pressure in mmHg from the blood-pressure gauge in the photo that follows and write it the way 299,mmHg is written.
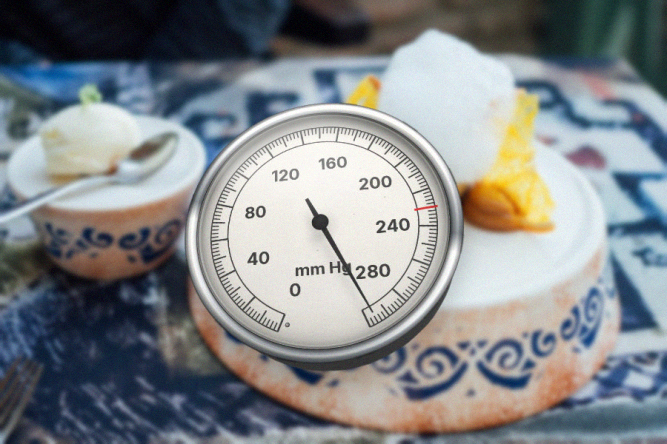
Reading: 296,mmHg
